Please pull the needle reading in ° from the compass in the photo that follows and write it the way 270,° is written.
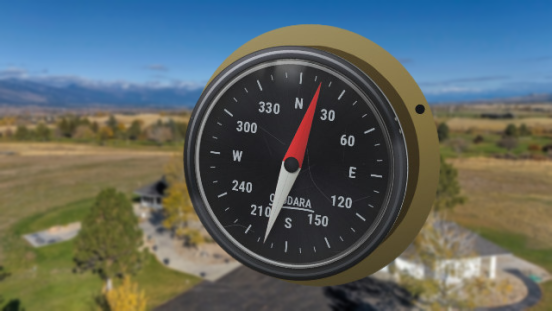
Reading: 15,°
